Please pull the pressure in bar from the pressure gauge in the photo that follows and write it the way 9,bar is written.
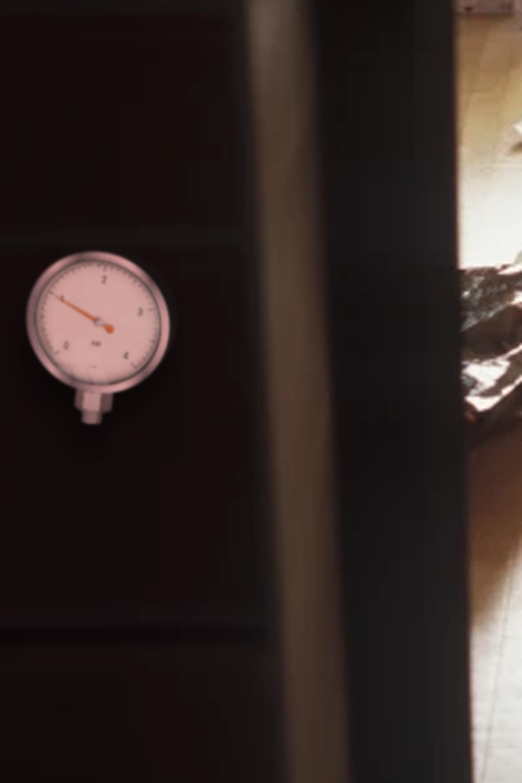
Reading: 1,bar
